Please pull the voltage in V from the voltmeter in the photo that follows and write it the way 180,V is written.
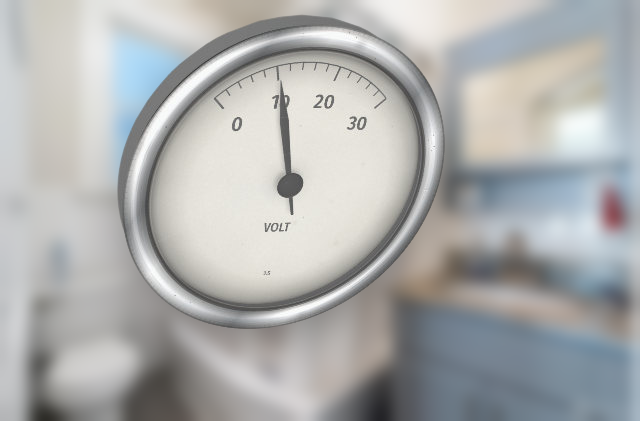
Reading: 10,V
